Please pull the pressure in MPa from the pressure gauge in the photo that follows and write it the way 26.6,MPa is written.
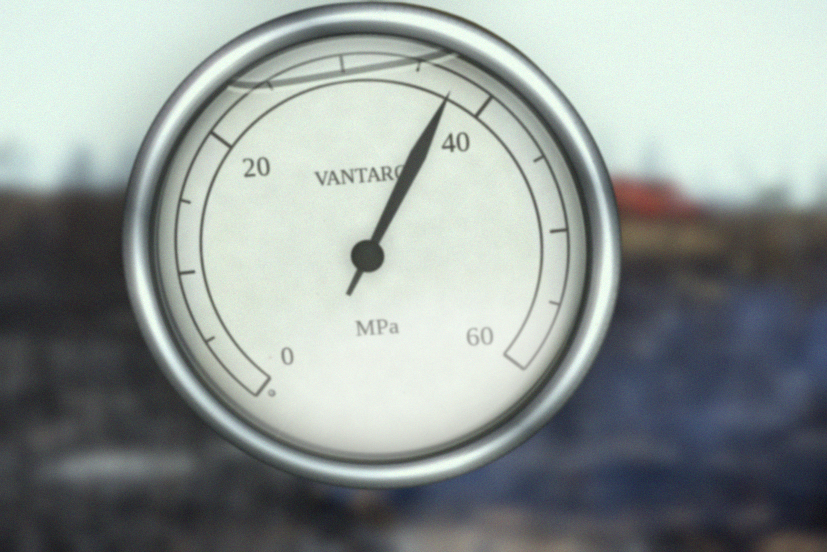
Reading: 37.5,MPa
